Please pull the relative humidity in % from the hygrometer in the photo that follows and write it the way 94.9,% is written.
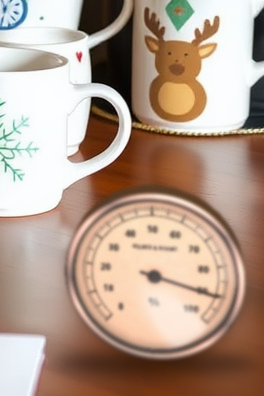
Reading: 90,%
